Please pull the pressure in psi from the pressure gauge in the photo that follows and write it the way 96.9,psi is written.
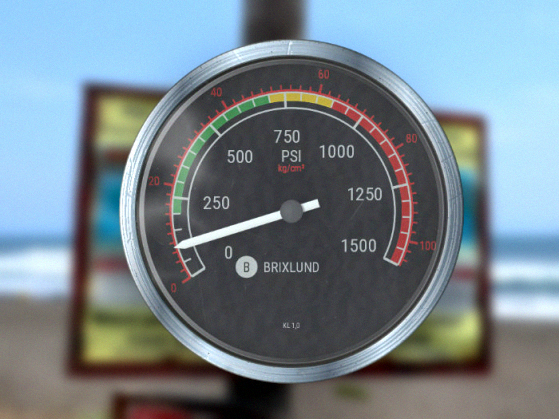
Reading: 100,psi
